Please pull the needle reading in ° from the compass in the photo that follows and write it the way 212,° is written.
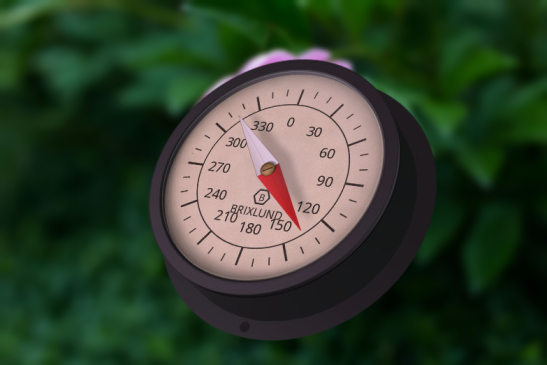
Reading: 135,°
